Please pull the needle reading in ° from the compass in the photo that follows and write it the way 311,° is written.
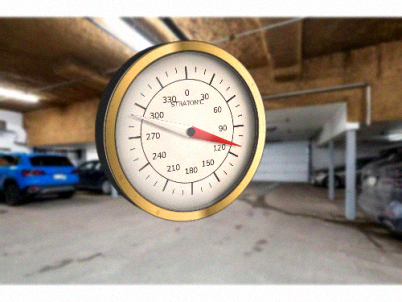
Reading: 110,°
